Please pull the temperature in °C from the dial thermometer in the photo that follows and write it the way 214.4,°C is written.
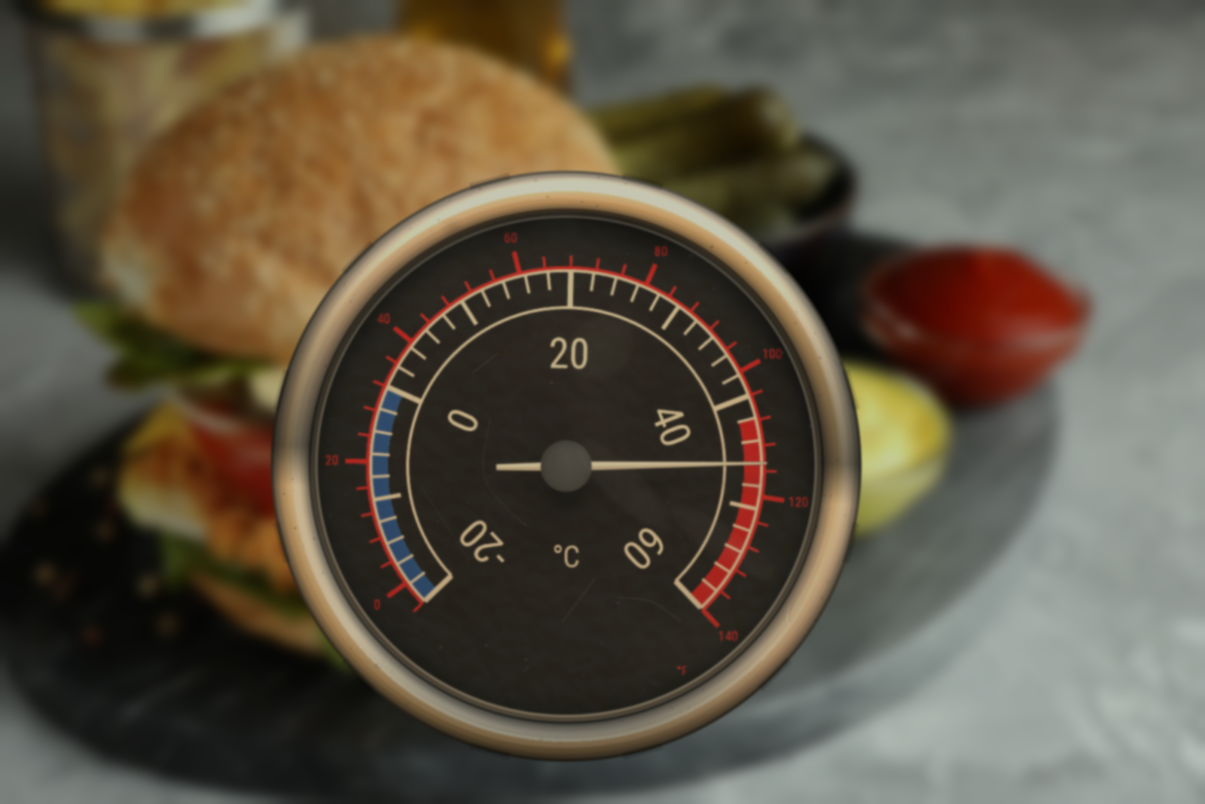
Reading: 46,°C
